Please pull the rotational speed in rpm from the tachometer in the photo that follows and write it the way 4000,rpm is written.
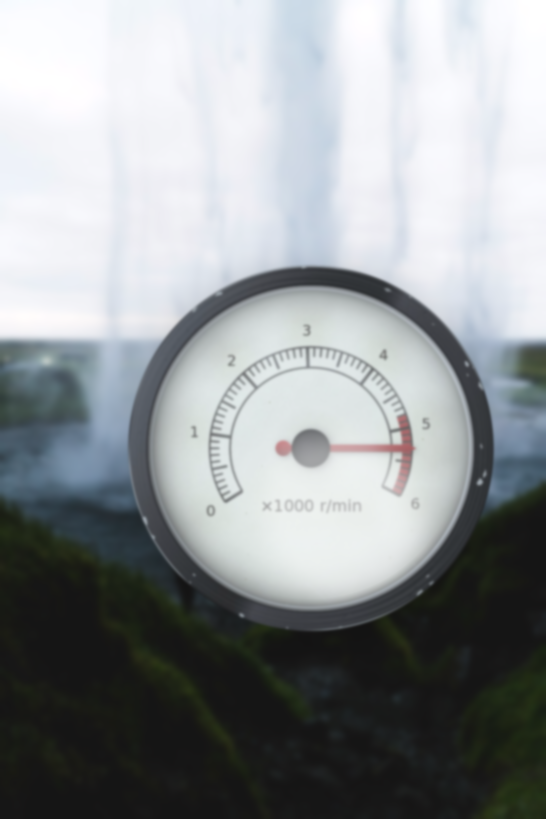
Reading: 5300,rpm
